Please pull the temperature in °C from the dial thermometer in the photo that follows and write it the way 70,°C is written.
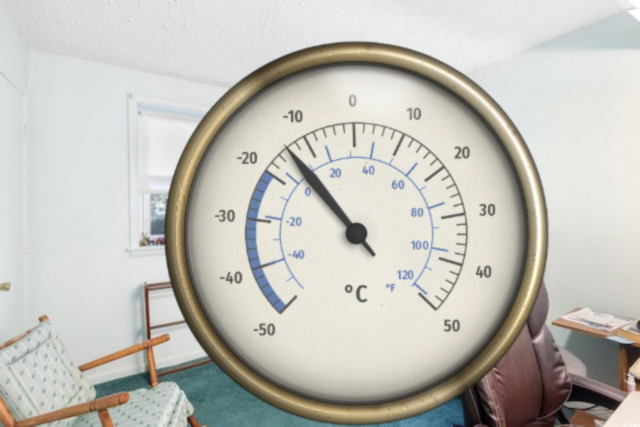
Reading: -14,°C
